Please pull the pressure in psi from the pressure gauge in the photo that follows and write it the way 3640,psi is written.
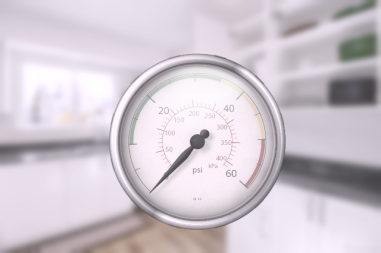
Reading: 0,psi
